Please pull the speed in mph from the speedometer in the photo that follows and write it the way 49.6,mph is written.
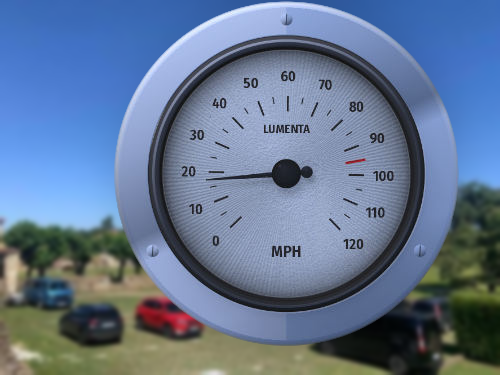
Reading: 17.5,mph
